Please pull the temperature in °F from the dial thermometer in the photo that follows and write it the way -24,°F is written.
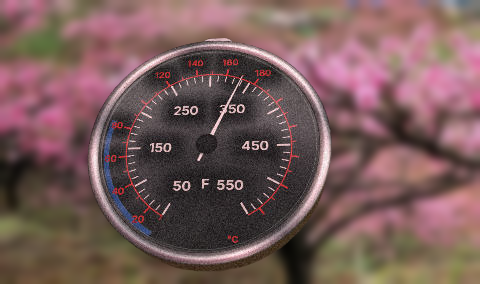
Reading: 340,°F
